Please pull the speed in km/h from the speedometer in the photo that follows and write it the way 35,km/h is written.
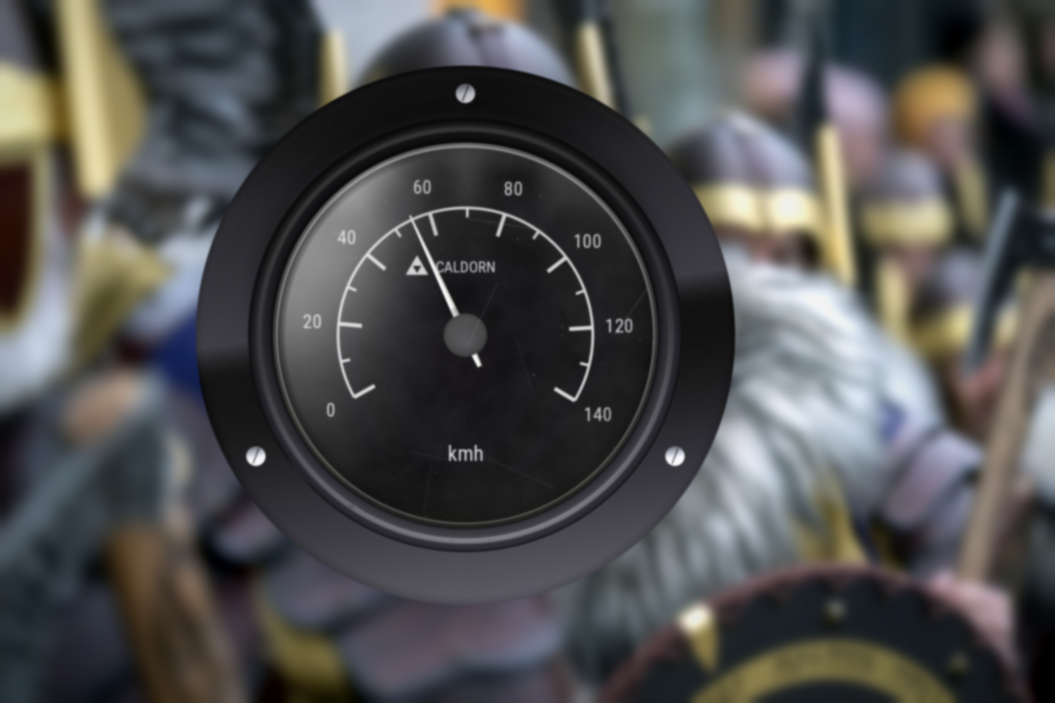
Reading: 55,km/h
